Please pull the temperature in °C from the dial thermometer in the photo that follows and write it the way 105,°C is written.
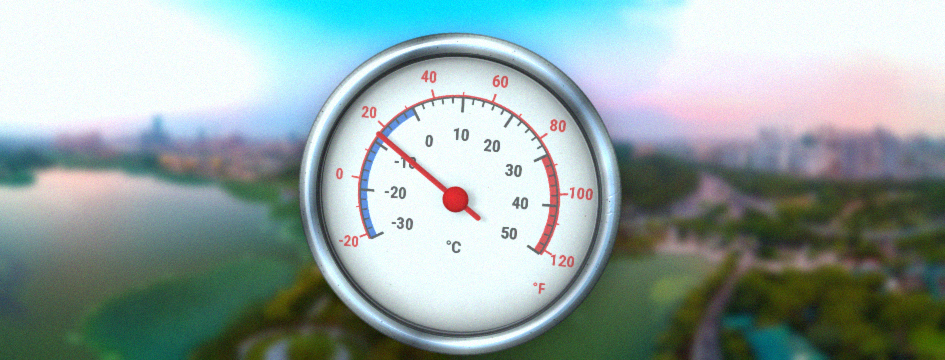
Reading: -8,°C
